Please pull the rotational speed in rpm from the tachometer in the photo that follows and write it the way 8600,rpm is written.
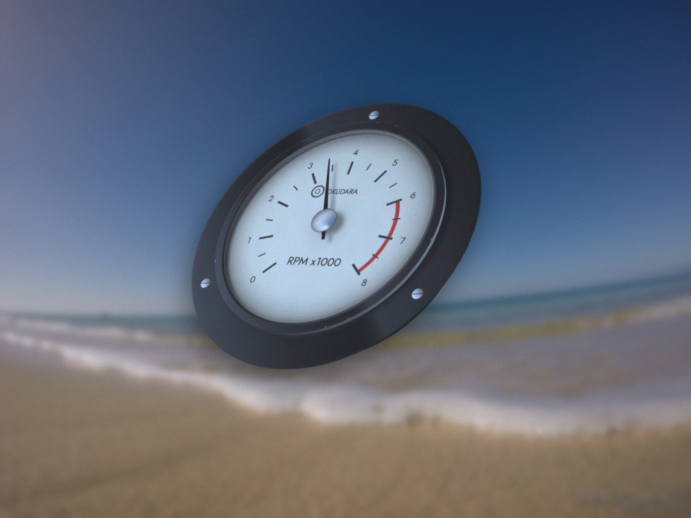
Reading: 3500,rpm
